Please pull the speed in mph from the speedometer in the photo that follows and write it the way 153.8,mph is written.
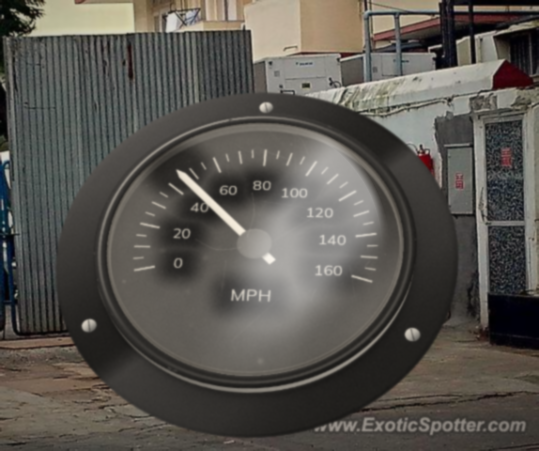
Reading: 45,mph
